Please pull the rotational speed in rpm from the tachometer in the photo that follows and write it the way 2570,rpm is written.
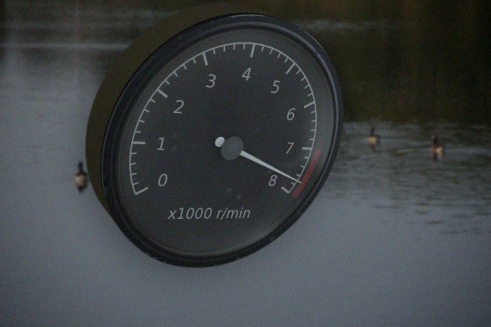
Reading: 7700,rpm
